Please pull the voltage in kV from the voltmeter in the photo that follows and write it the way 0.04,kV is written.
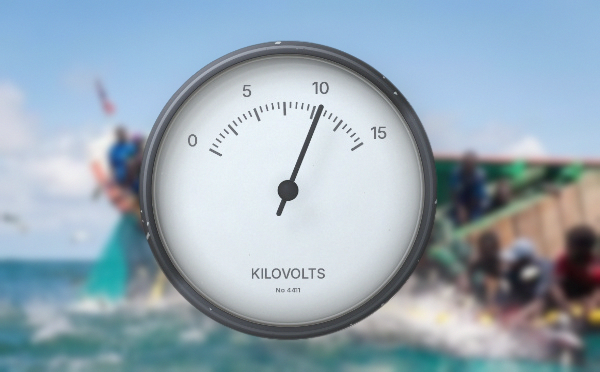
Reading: 10.5,kV
